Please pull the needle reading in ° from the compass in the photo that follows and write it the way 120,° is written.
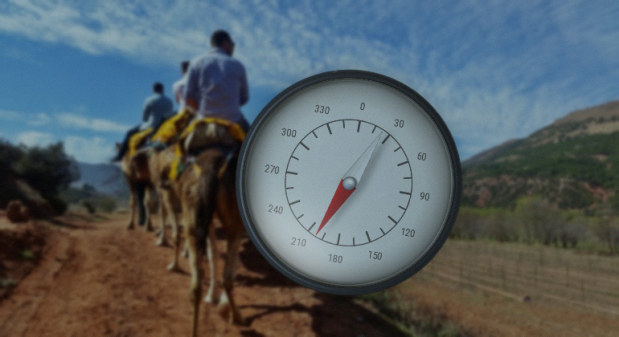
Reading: 202.5,°
